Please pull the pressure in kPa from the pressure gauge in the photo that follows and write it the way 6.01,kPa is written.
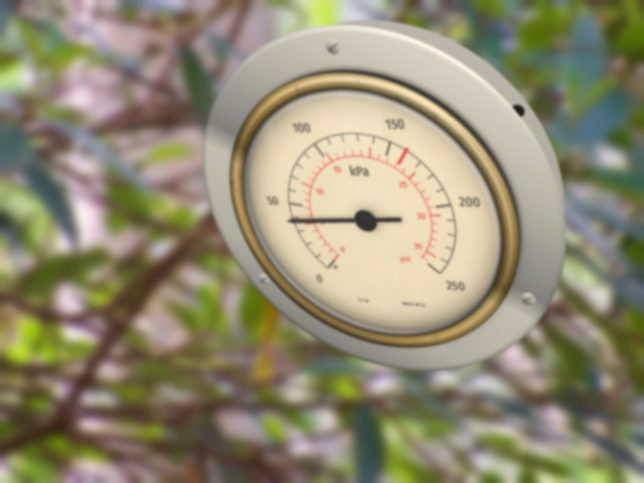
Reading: 40,kPa
